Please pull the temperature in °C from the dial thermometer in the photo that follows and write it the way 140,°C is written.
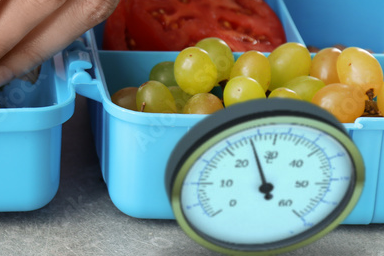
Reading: 25,°C
